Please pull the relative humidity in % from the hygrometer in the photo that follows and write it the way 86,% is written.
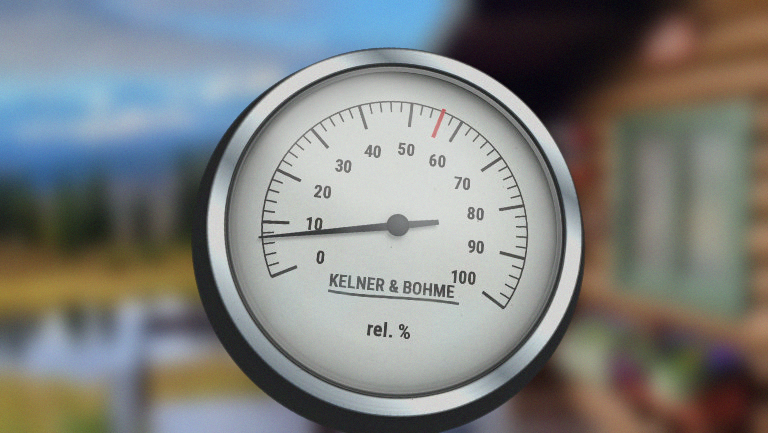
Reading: 7,%
